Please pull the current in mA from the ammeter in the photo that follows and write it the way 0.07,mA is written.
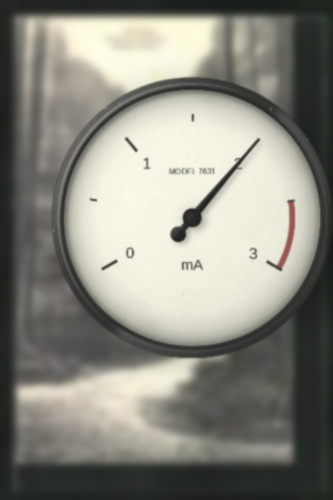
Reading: 2,mA
